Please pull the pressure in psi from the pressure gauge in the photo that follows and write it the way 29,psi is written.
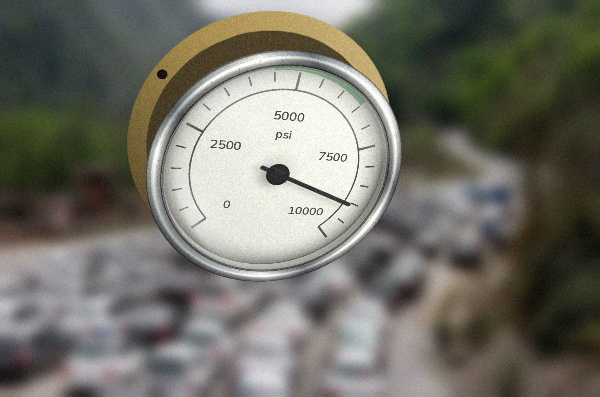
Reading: 9000,psi
